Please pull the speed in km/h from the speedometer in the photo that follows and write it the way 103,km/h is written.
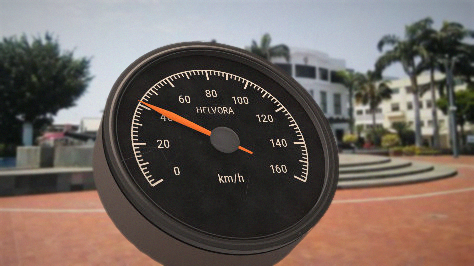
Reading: 40,km/h
